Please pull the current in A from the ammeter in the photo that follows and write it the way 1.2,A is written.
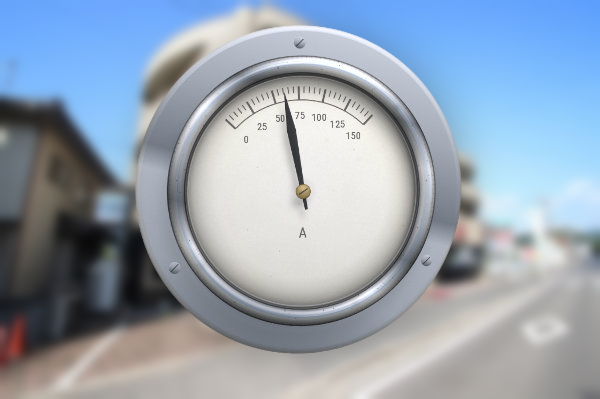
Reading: 60,A
